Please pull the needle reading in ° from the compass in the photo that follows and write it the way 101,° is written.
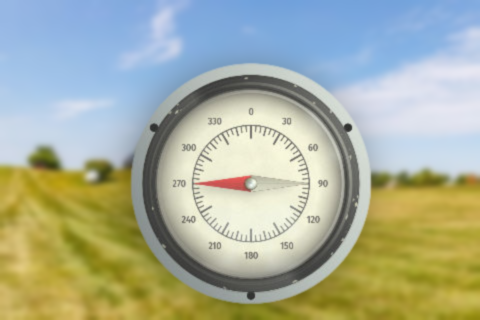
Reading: 270,°
